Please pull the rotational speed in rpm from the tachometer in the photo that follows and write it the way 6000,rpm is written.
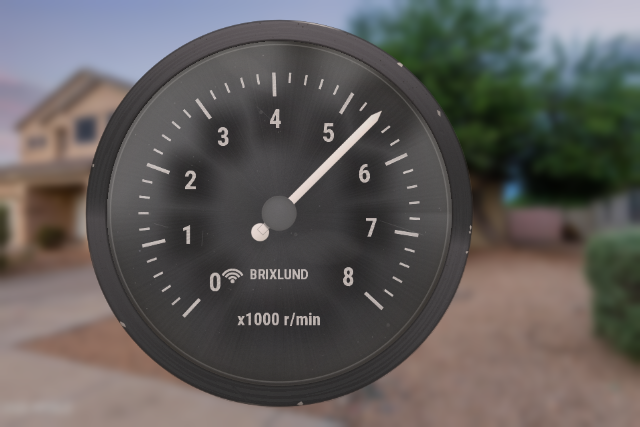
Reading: 5400,rpm
